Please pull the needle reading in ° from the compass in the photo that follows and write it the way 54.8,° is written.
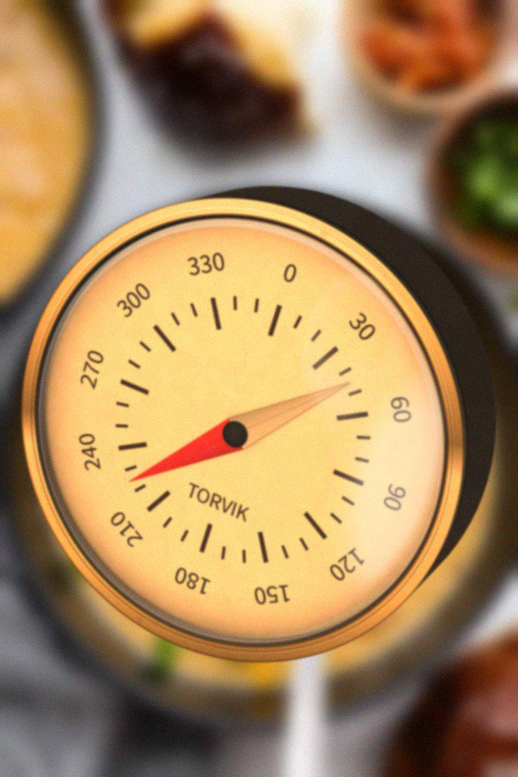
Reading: 225,°
